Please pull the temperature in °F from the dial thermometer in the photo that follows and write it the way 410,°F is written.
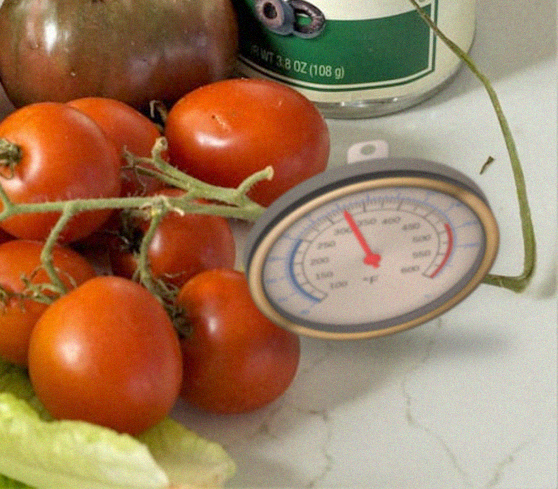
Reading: 325,°F
